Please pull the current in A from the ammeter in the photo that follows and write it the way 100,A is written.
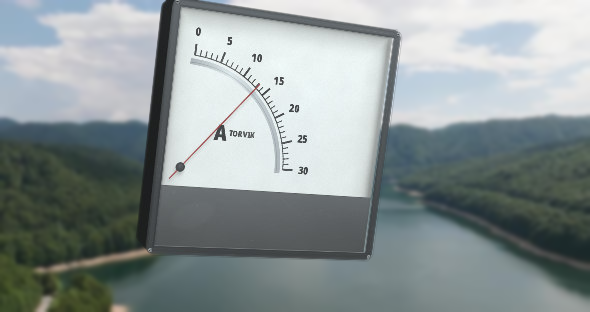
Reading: 13,A
